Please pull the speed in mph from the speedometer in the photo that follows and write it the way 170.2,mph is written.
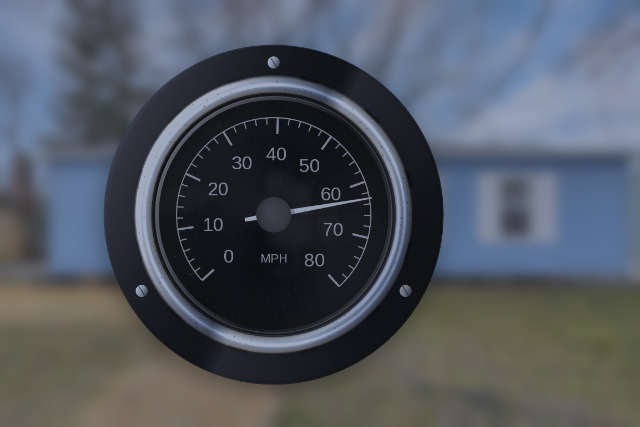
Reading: 63,mph
